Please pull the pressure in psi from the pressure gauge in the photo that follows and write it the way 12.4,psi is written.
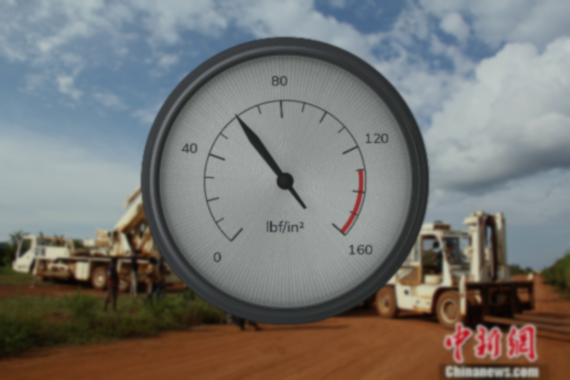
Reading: 60,psi
